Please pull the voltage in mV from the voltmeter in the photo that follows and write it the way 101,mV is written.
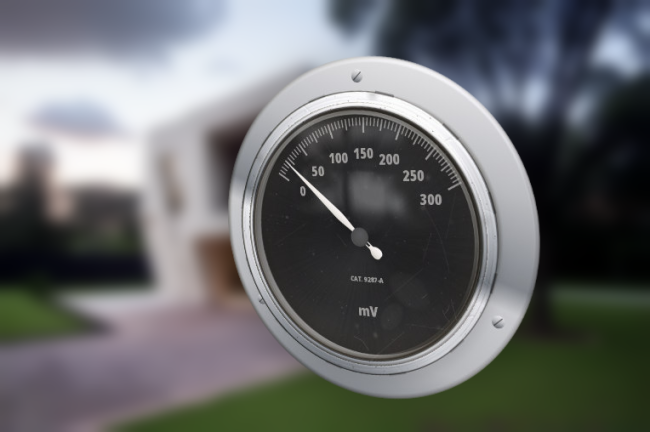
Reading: 25,mV
